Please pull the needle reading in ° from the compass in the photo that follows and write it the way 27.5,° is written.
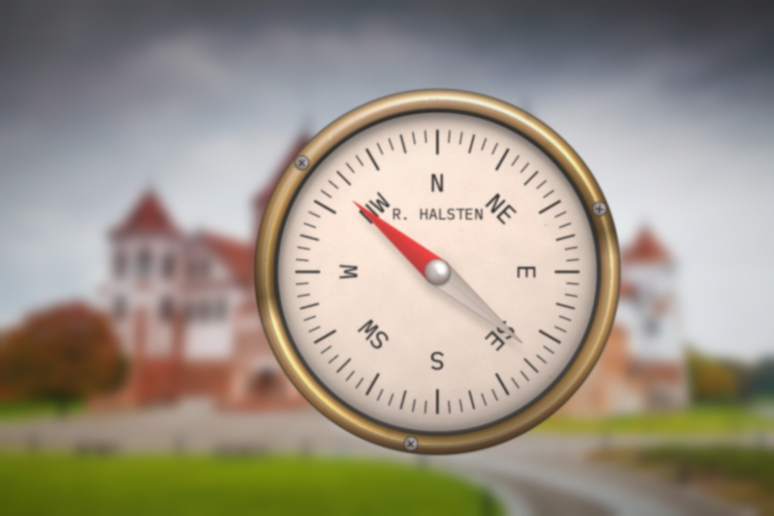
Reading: 310,°
